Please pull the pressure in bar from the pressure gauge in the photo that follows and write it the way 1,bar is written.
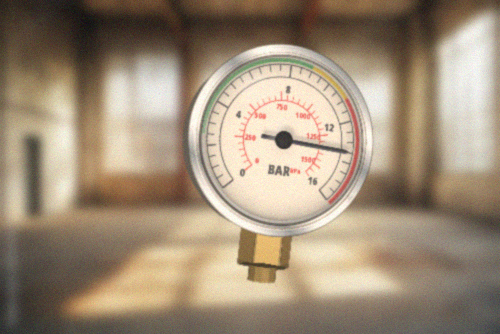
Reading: 13.5,bar
